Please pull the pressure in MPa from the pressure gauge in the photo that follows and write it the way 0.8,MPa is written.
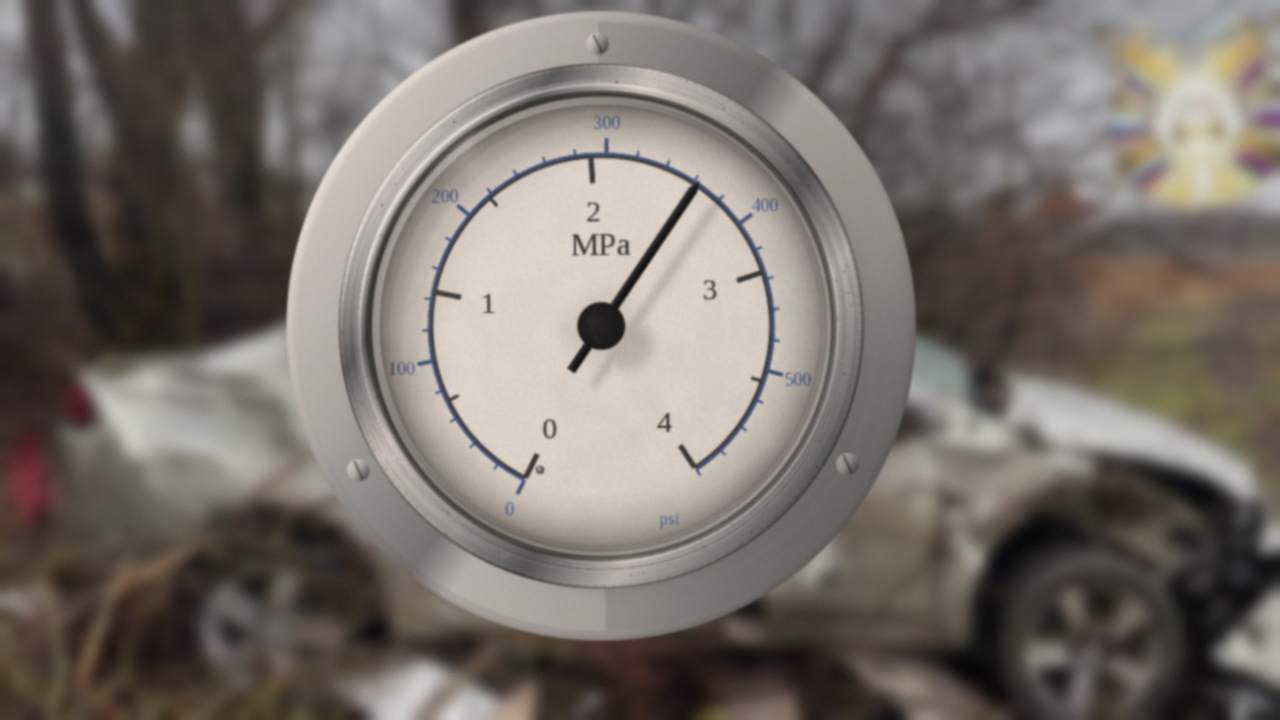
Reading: 2.5,MPa
